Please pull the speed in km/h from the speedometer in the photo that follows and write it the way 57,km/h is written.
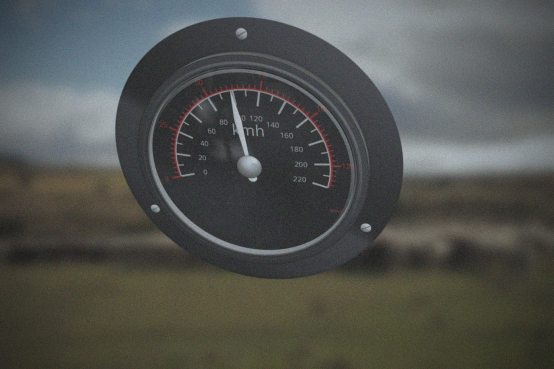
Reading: 100,km/h
